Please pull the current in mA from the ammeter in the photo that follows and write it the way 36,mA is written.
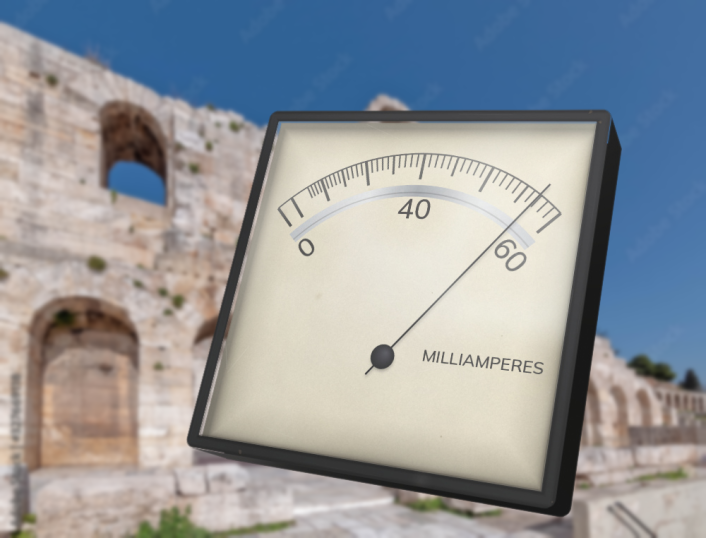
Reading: 57,mA
